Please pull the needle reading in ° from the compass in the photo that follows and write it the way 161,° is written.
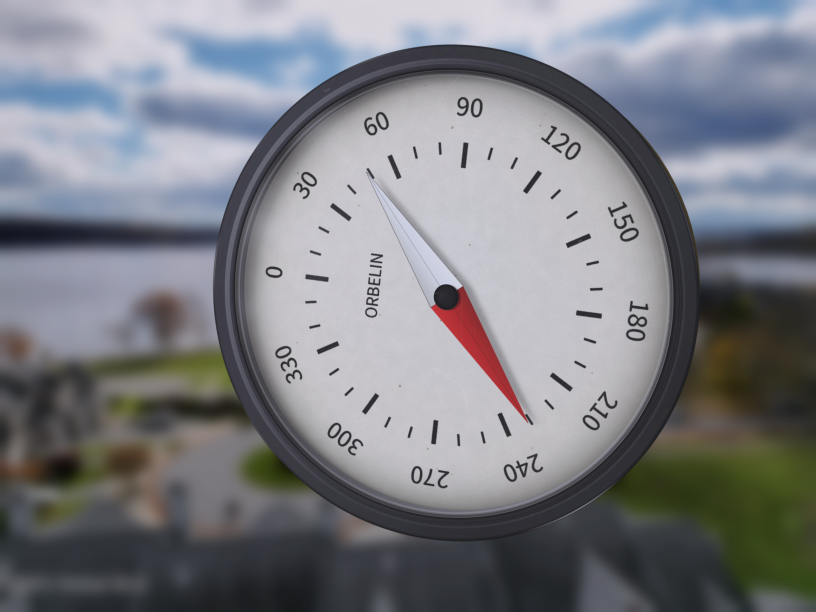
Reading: 230,°
